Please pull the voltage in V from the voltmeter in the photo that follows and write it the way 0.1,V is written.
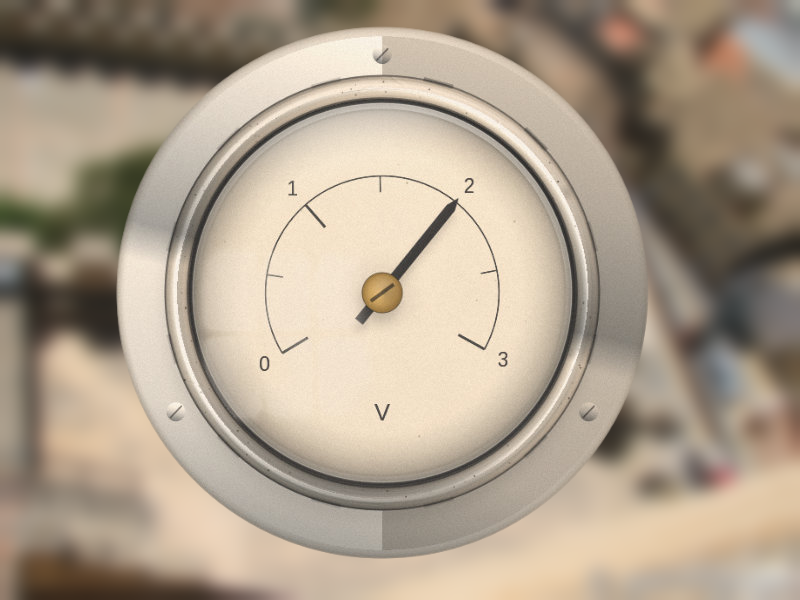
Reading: 2,V
